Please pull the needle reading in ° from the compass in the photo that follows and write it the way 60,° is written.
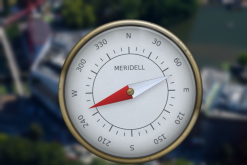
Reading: 250,°
